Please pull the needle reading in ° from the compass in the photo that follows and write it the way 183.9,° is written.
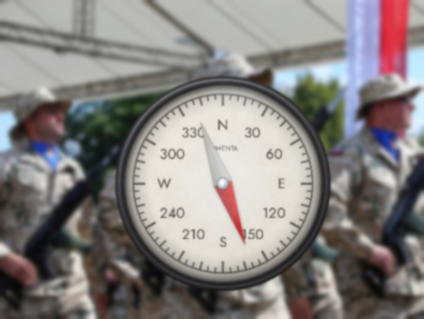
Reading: 160,°
